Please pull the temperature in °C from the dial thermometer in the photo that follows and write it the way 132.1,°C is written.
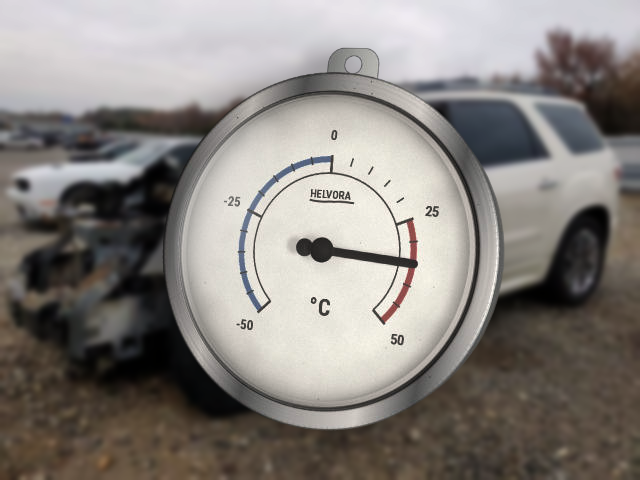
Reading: 35,°C
